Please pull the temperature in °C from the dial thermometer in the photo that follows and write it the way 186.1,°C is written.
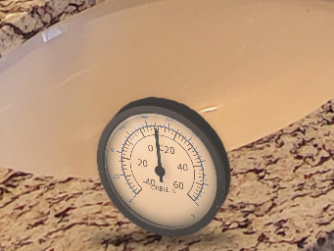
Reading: 10,°C
